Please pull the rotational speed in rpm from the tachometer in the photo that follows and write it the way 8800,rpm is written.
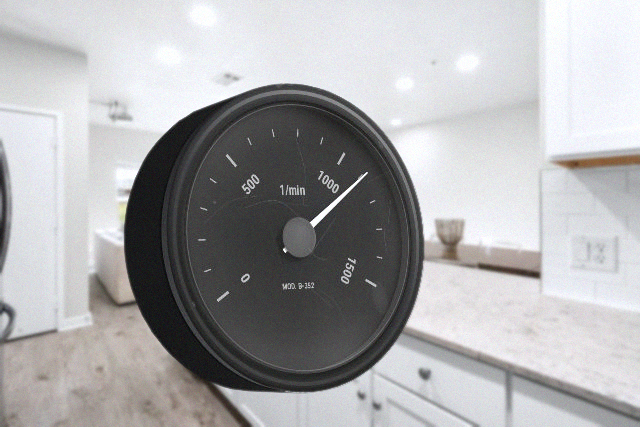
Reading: 1100,rpm
